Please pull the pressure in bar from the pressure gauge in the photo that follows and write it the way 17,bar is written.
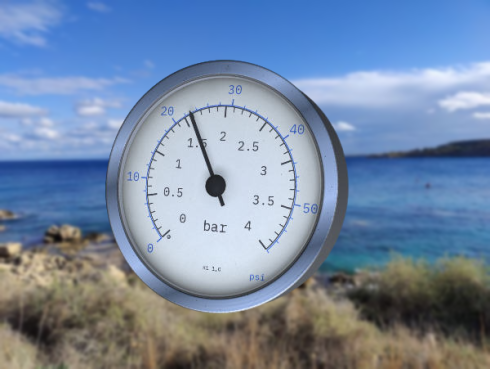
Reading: 1.6,bar
